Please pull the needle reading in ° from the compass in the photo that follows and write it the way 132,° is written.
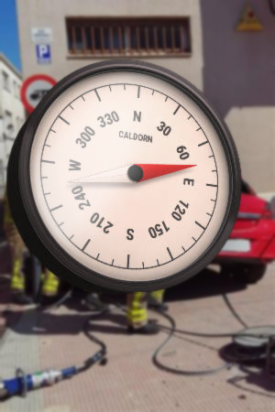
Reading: 75,°
